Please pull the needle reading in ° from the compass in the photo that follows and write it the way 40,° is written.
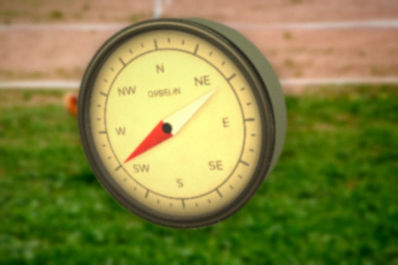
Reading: 240,°
